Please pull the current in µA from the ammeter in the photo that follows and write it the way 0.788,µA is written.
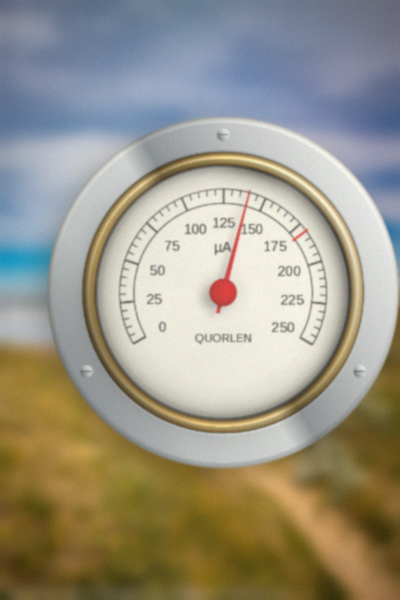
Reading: 140,µA
